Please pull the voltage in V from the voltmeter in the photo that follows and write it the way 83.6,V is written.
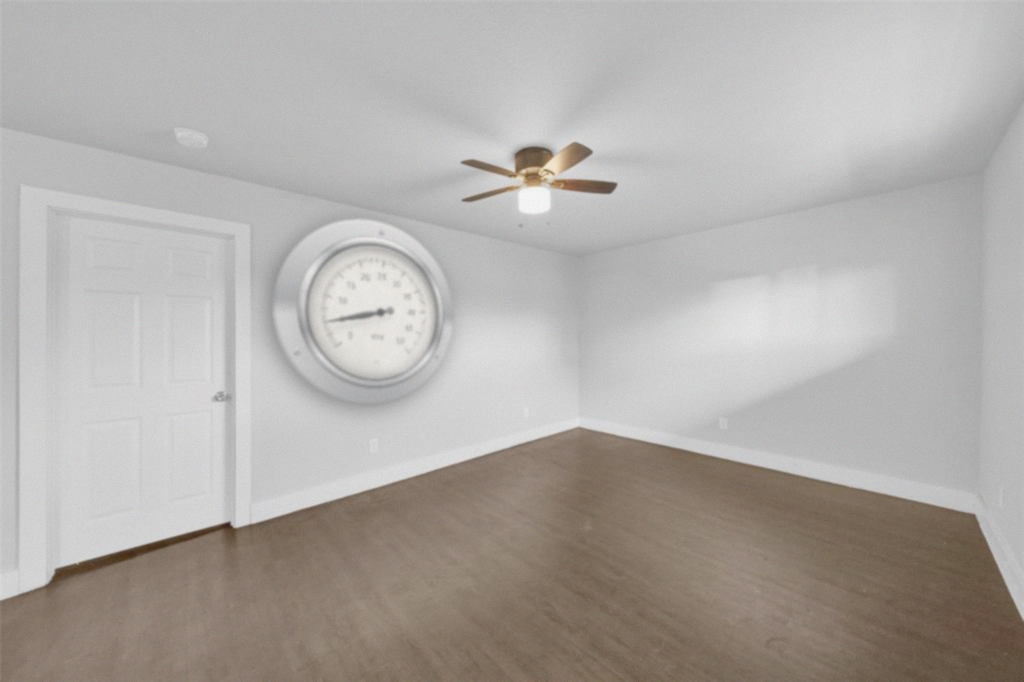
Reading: 5,V
